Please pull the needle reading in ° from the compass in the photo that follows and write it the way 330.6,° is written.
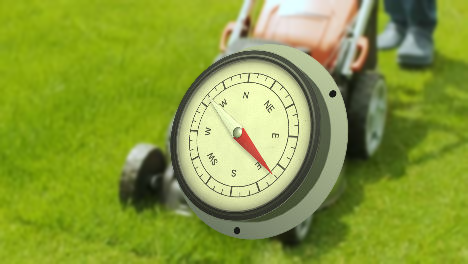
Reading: 130,°
